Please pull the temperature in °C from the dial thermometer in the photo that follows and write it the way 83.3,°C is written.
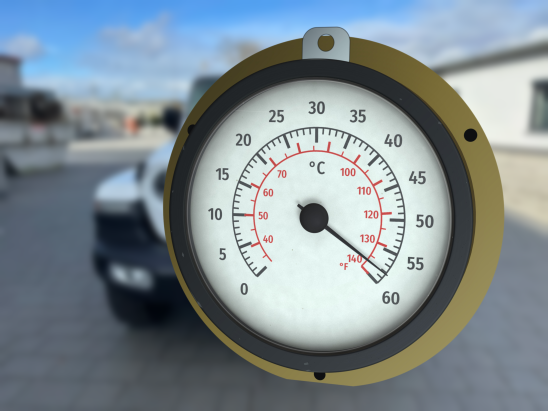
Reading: 58,°C
